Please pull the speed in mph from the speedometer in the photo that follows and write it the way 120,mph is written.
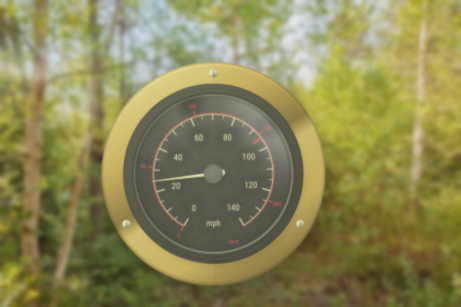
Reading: 25,mph
